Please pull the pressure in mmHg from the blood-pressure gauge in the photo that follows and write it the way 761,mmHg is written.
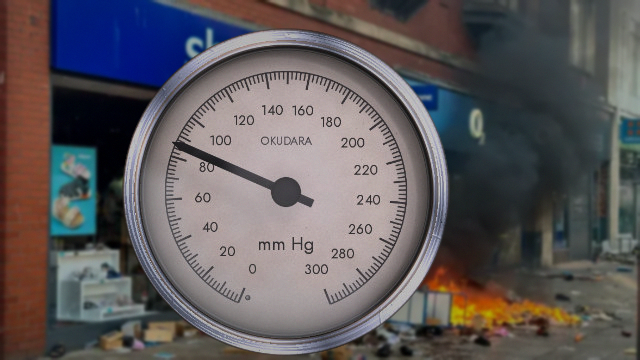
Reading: 86,mmHg
